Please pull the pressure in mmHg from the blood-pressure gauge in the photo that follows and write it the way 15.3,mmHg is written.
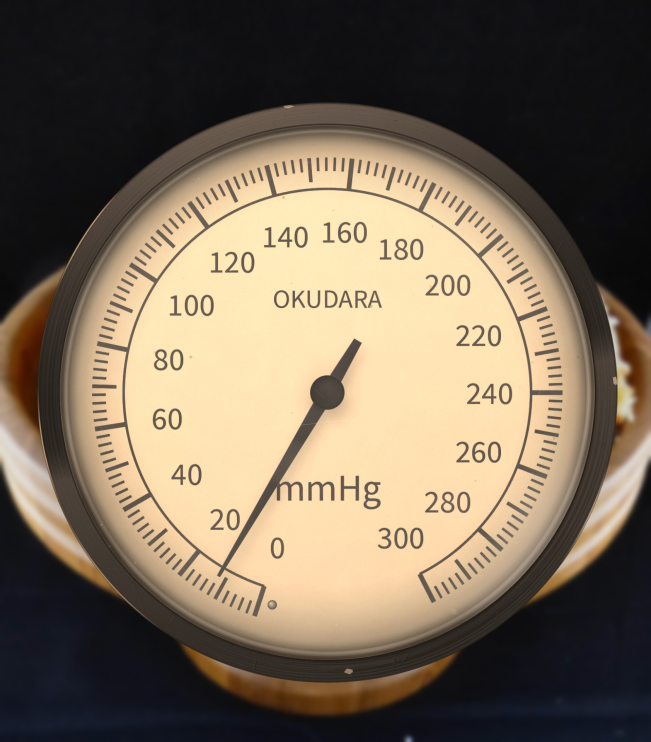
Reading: 12,mmHg
